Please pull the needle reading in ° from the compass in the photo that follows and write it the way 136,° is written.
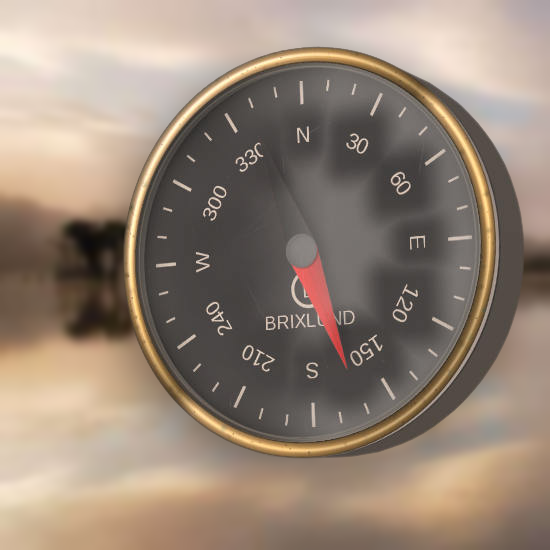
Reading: 160,°
